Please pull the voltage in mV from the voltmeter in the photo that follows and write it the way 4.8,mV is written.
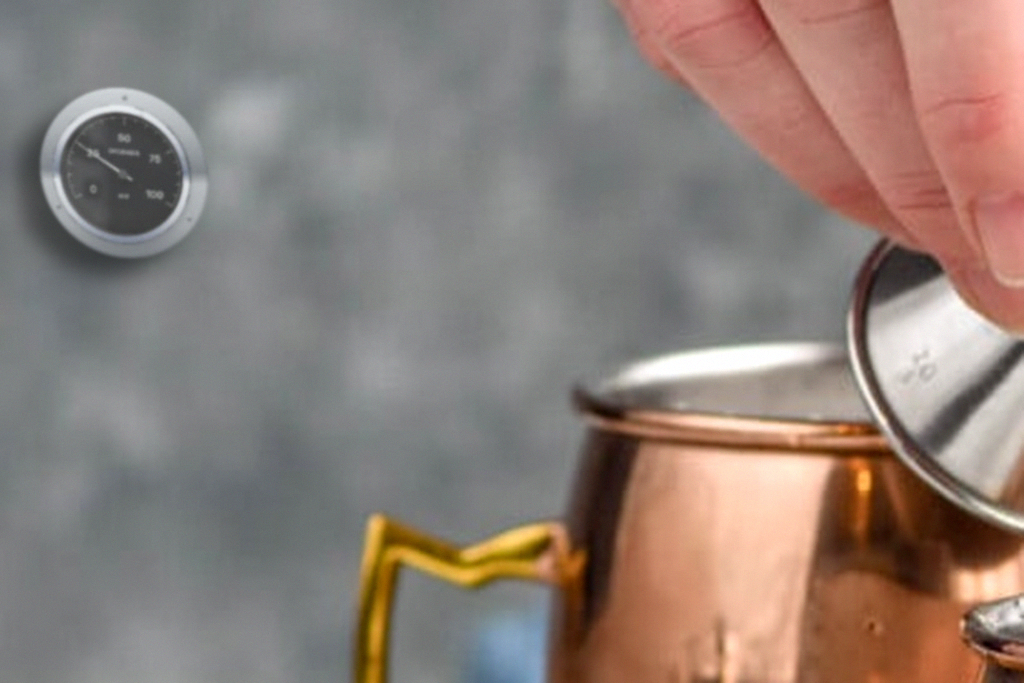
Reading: 25,mV
